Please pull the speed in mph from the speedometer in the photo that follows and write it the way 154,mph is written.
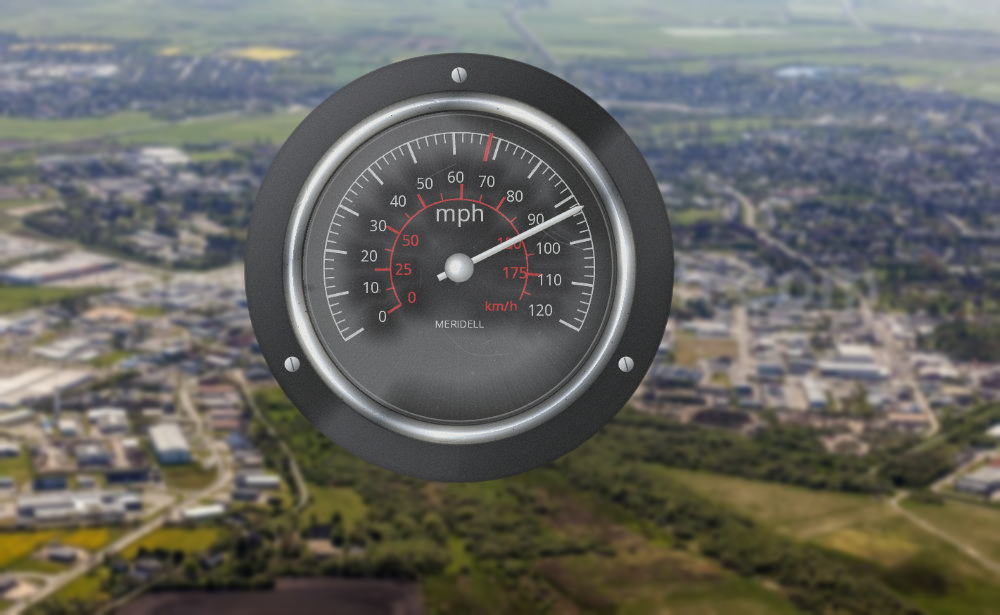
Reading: 93,mph
